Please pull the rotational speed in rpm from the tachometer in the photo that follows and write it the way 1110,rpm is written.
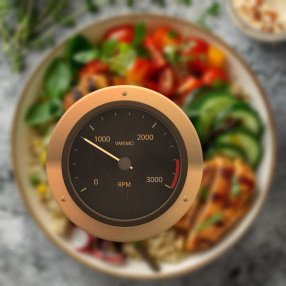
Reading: 800,rpm
